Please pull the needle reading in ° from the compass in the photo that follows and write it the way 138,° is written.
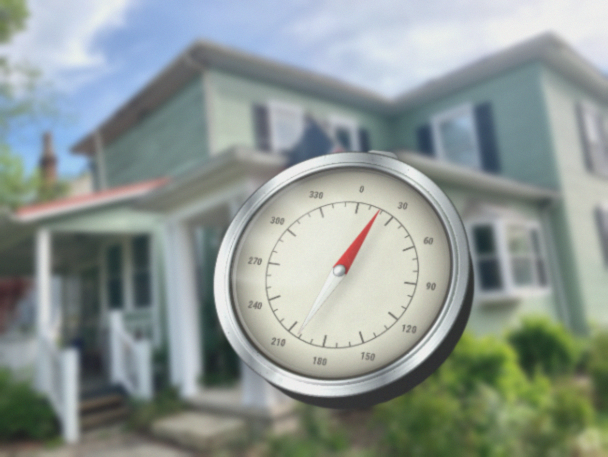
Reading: 20,°
